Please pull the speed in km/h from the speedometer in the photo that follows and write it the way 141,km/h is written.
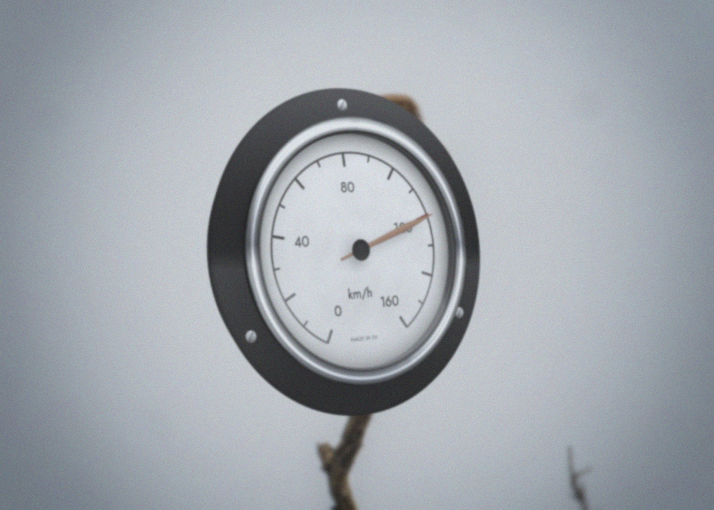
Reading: 120,km/h
